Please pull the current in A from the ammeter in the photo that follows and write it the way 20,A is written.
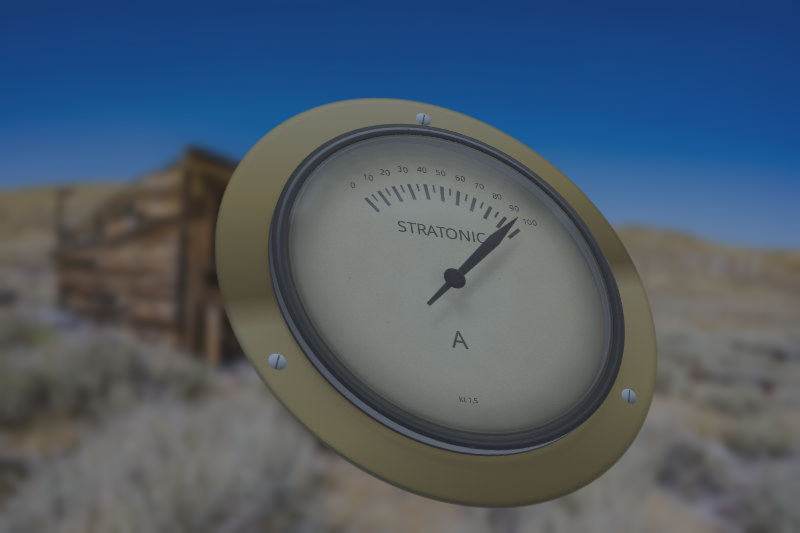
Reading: 95,A
